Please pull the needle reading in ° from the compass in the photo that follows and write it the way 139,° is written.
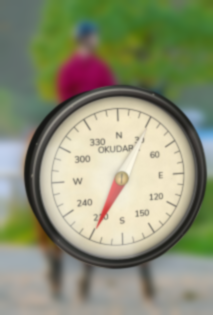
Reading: 210,°
